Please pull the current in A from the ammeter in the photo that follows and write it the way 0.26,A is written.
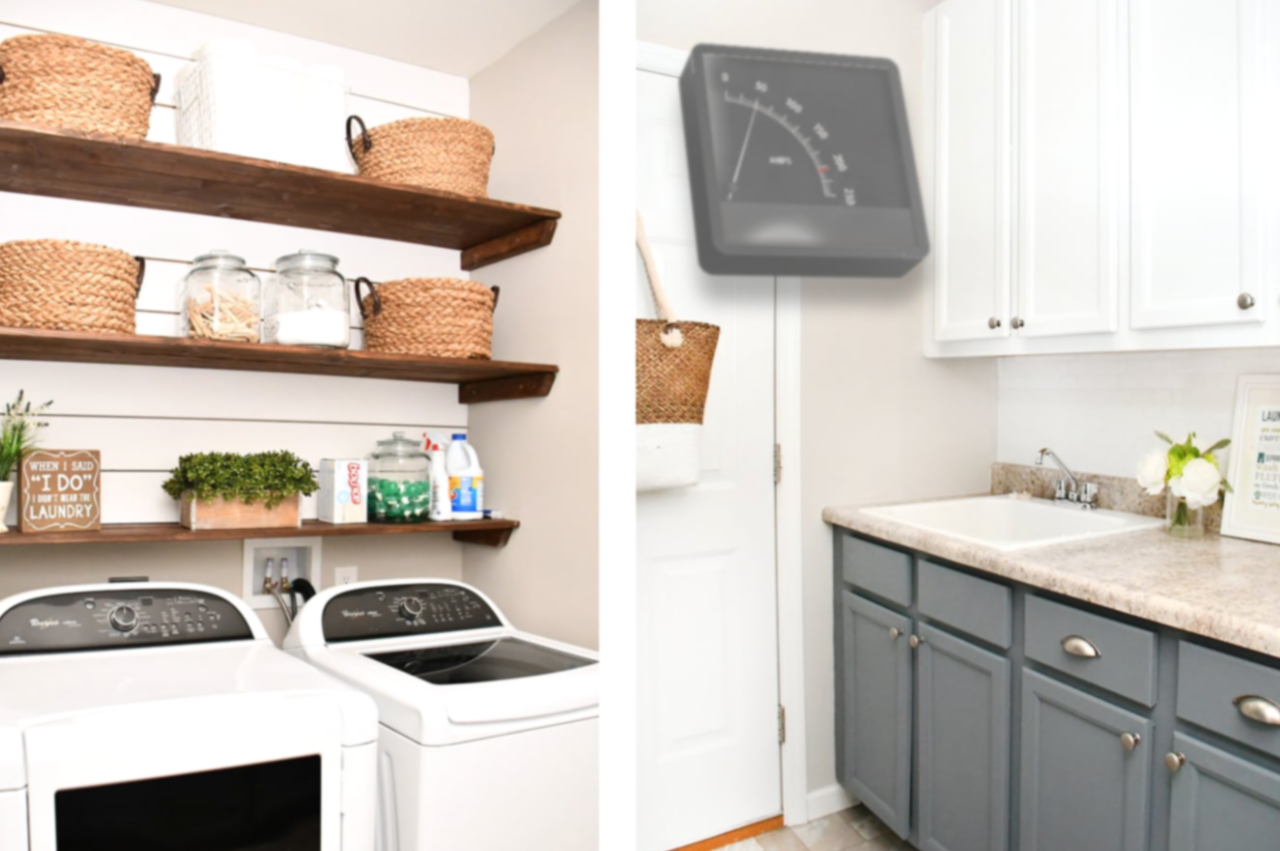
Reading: 50,A
